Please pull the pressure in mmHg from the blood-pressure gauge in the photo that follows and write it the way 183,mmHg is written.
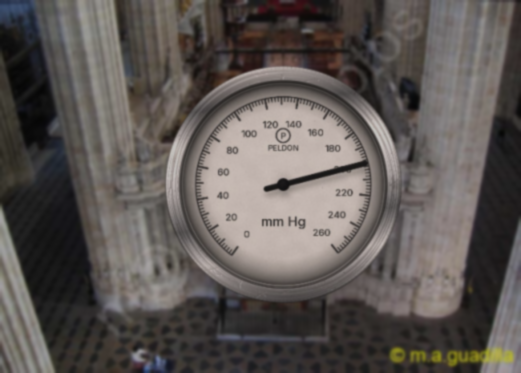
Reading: 200,mmHg
